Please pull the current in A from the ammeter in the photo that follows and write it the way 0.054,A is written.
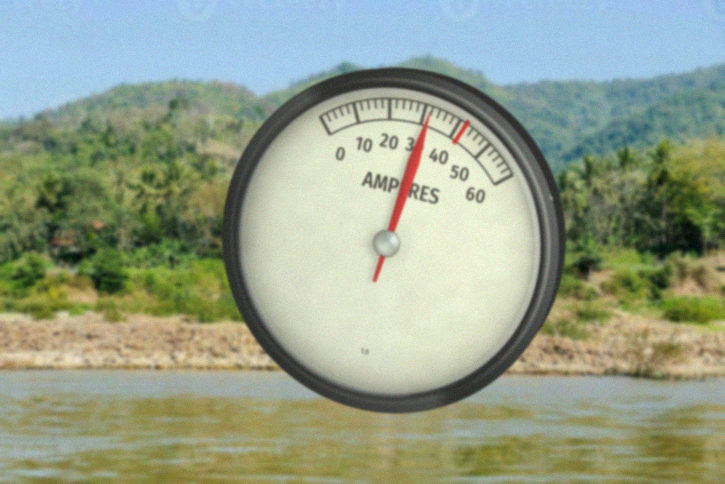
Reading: 32,A
